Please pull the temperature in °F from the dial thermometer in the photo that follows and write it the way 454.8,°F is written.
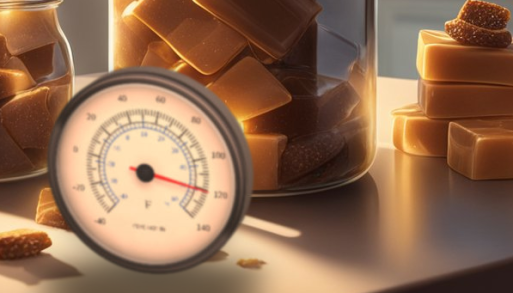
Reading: 120,°F
